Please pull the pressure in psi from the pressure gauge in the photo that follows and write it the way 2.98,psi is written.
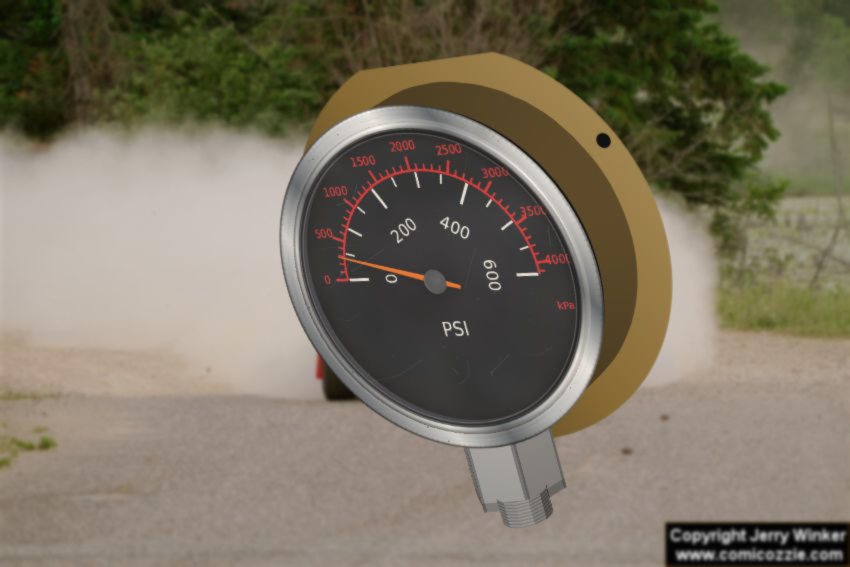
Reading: 50,psi
